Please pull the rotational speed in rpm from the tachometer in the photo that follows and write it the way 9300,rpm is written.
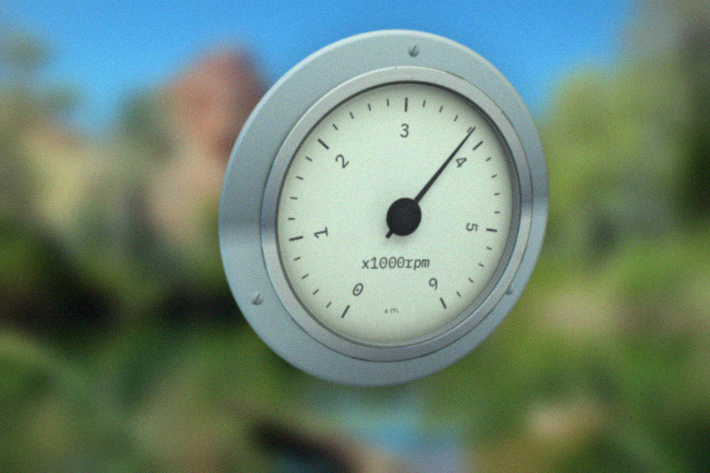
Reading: 3800,rpm
